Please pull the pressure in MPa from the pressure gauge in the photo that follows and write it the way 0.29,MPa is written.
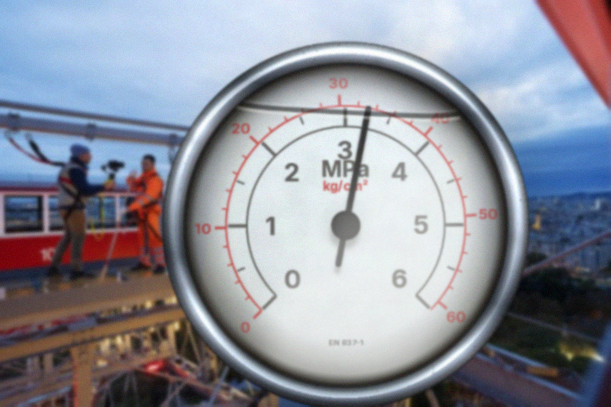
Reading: 3.25,MPa
